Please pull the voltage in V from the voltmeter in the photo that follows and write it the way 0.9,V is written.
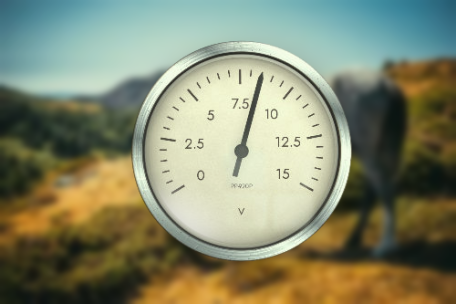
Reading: 8.5,V
